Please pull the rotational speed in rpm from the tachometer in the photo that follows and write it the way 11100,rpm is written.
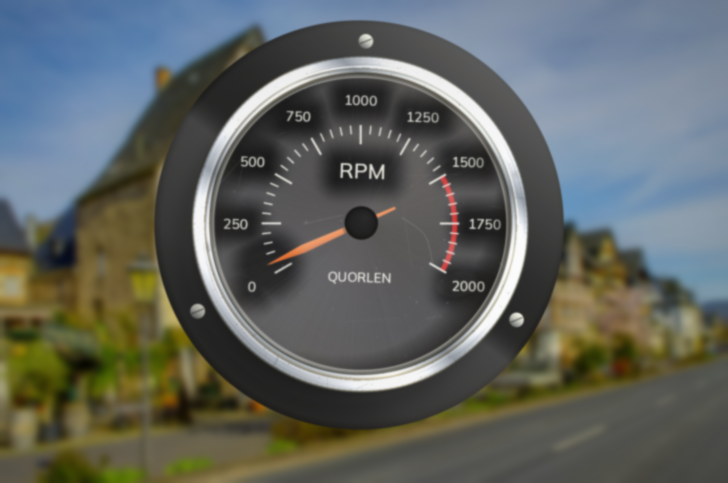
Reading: 50,rpm
